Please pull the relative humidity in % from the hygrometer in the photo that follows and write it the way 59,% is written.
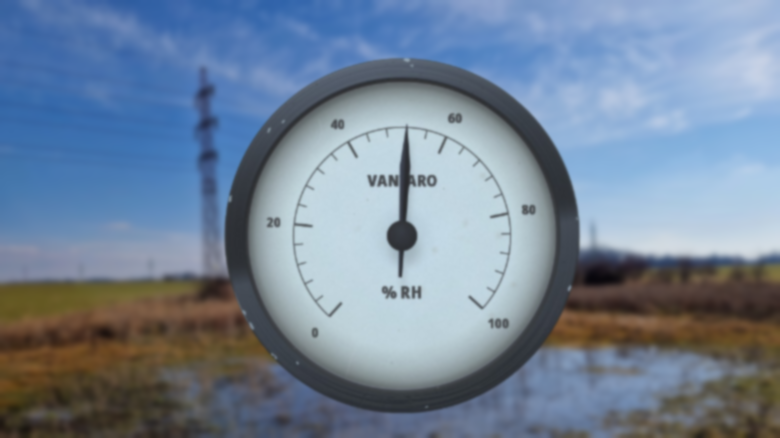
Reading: 52,%
